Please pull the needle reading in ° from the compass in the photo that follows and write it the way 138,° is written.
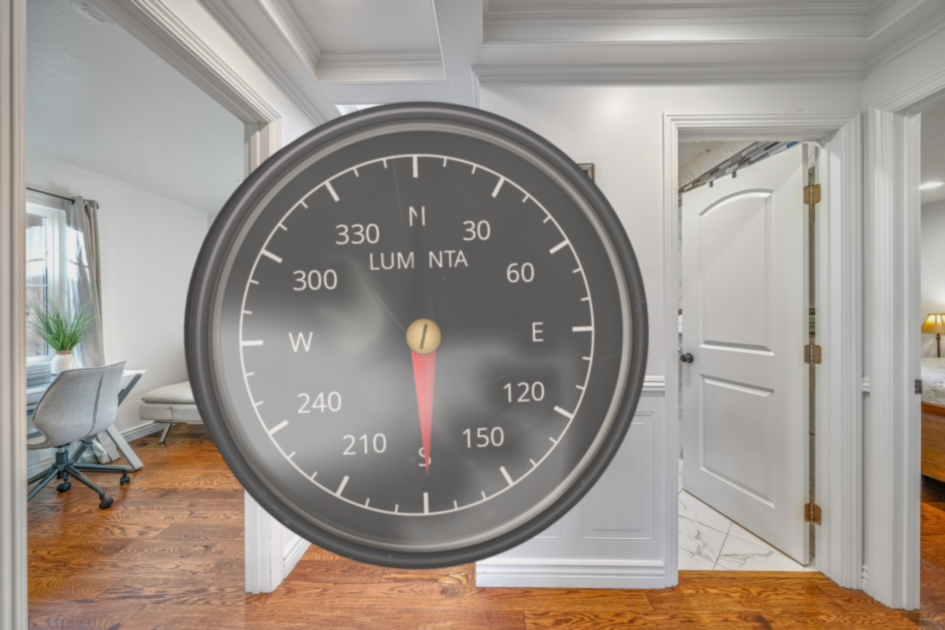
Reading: 180,°
